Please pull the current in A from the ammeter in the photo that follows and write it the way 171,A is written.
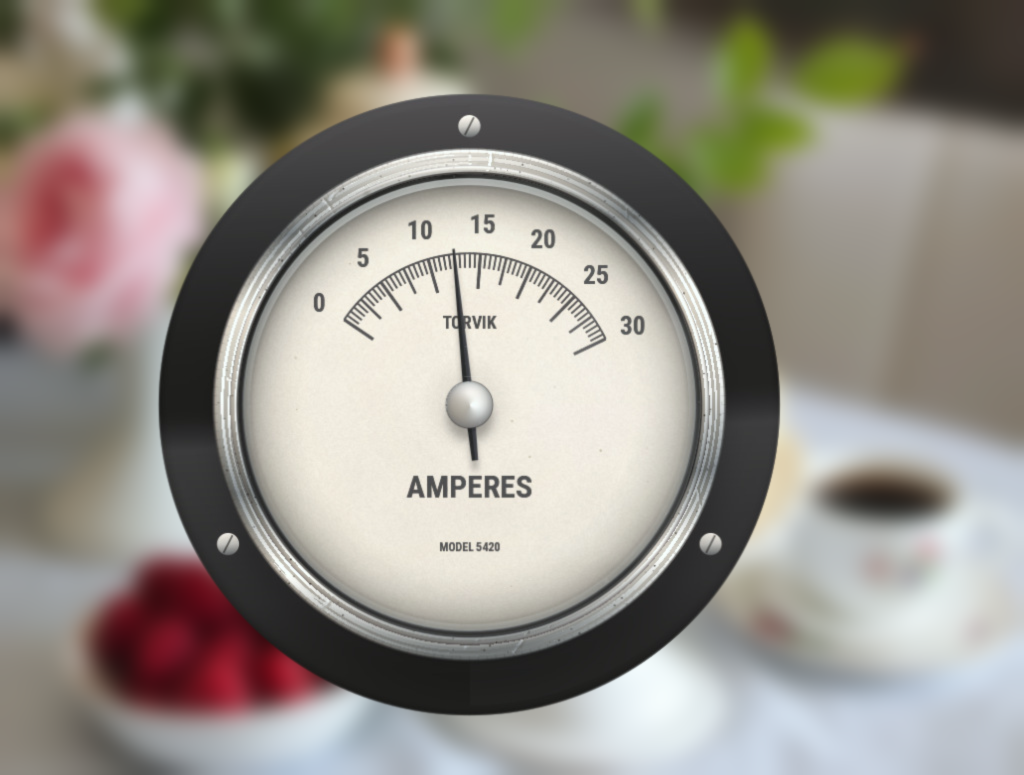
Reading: 12.5,A
